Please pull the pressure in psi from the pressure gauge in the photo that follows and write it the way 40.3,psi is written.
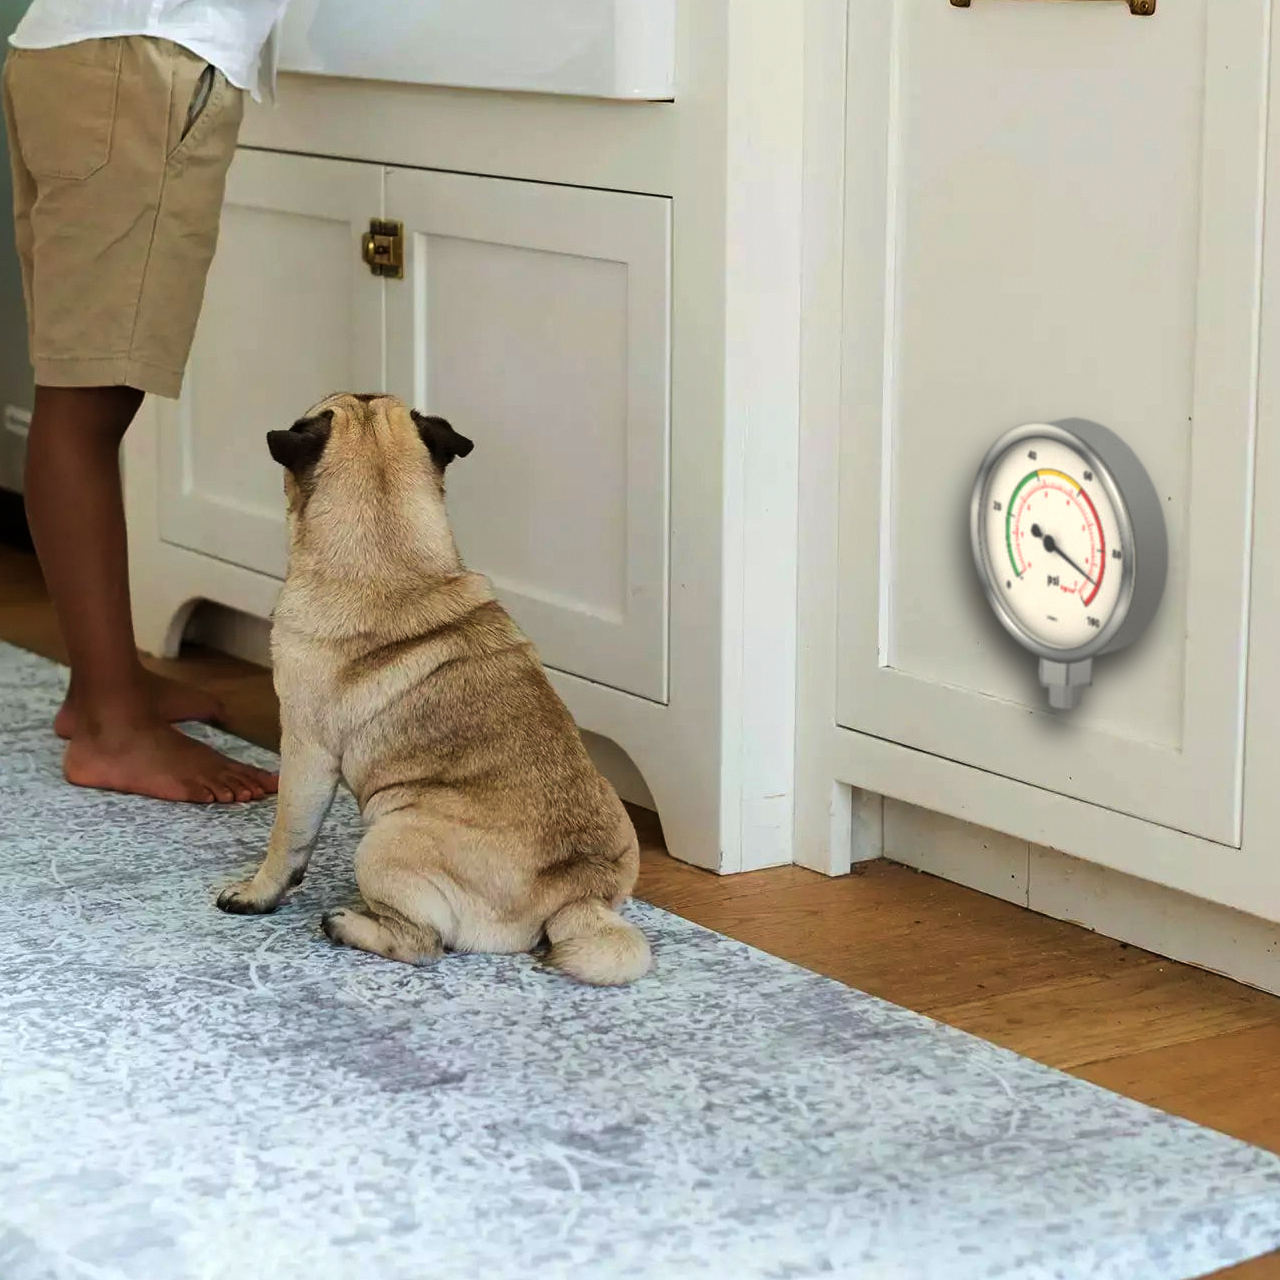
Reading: 90,psi
